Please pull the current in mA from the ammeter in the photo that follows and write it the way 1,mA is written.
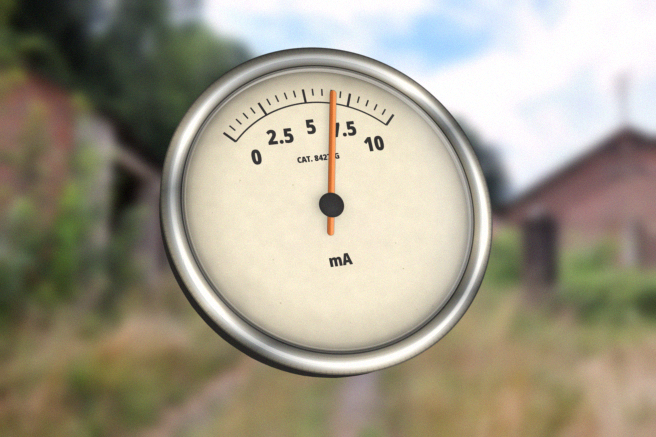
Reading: 6.5,mA
